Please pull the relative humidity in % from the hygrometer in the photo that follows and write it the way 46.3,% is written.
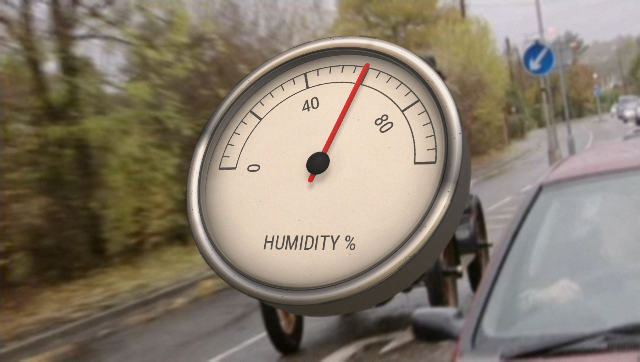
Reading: 60,%
